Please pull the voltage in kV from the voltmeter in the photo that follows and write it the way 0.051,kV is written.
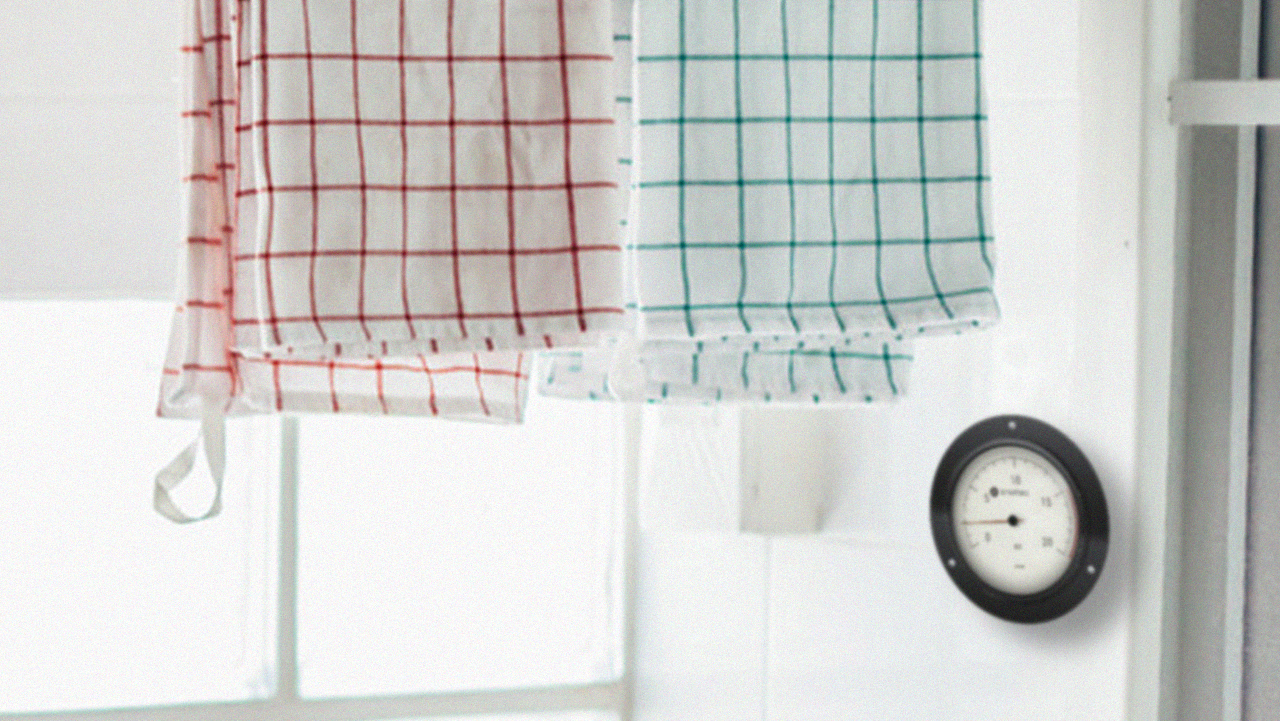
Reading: 2,kV
